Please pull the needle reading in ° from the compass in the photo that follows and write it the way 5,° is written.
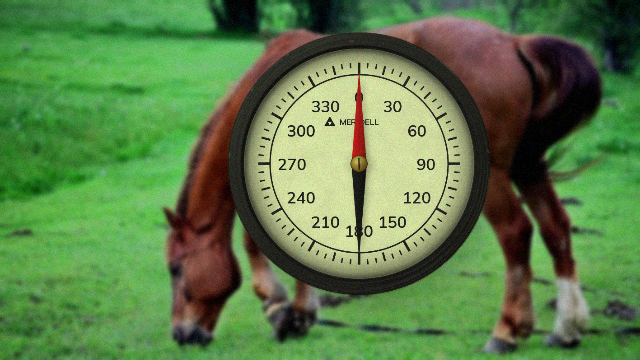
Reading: 0,°
